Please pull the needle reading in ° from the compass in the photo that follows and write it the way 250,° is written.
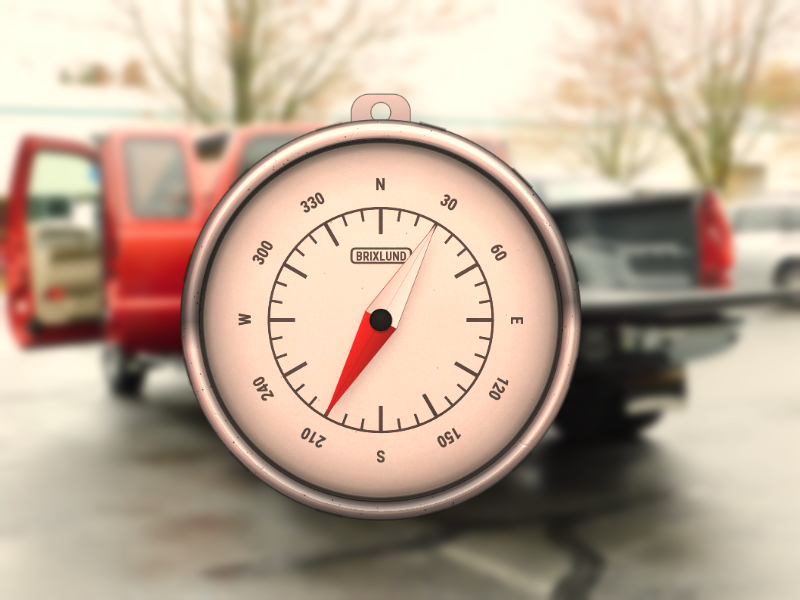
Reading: 210,°
